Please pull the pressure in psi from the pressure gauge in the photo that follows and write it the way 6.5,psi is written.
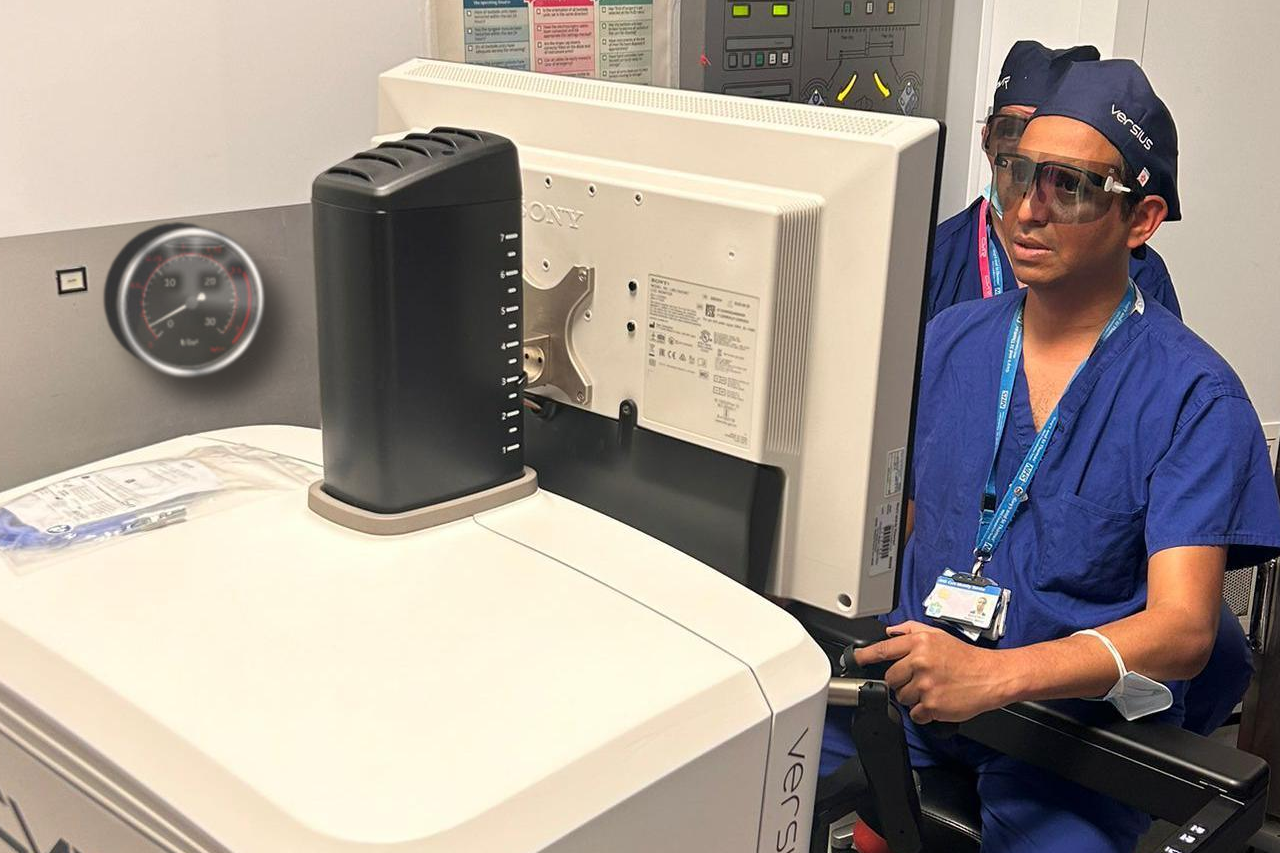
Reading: 2,psi
